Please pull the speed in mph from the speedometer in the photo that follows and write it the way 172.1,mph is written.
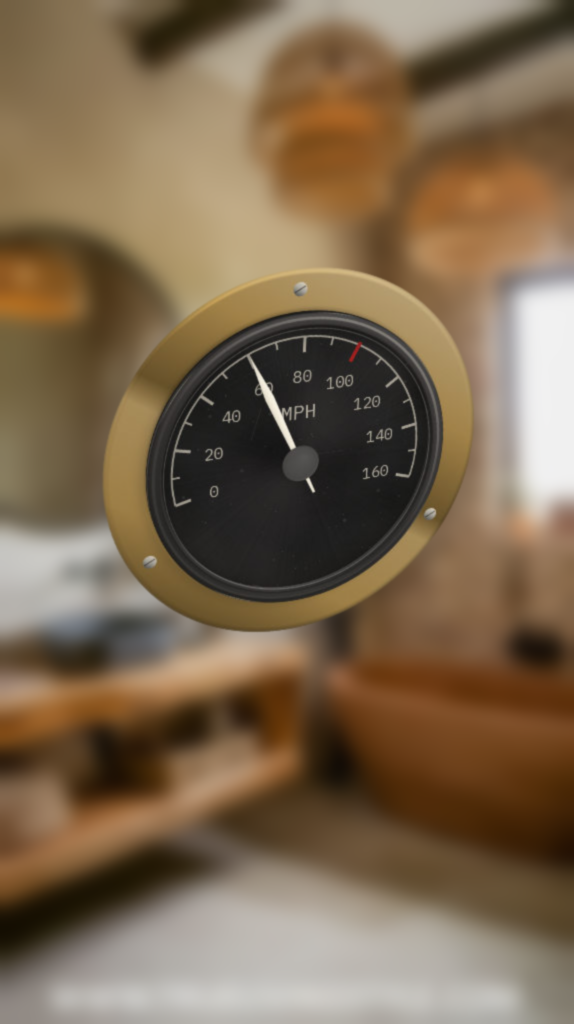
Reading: 60,mph
